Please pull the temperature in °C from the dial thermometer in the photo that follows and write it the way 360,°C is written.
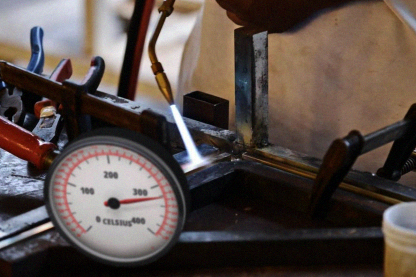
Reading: 320,°C
